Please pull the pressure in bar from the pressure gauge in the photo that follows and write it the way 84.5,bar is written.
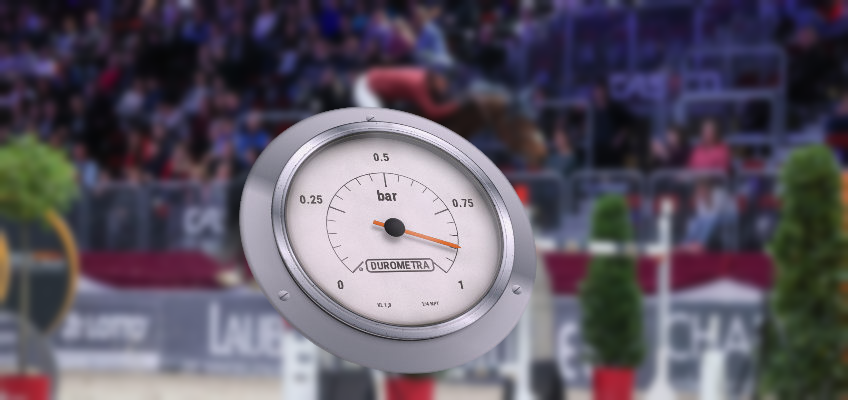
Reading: 0.9,bar
